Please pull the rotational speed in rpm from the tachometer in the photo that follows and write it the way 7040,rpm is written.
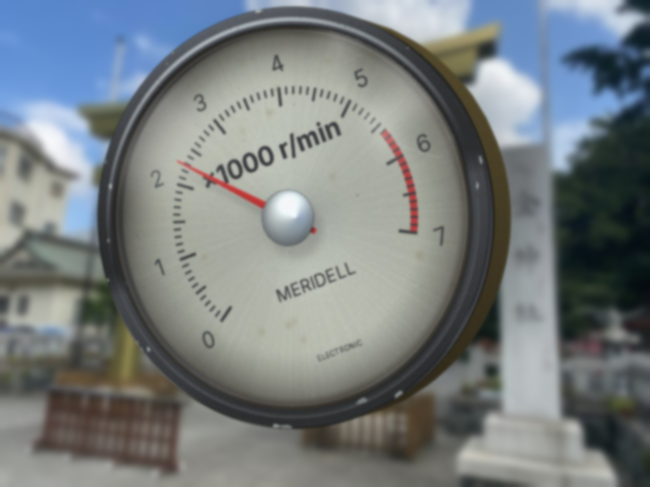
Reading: 2300,rpm
